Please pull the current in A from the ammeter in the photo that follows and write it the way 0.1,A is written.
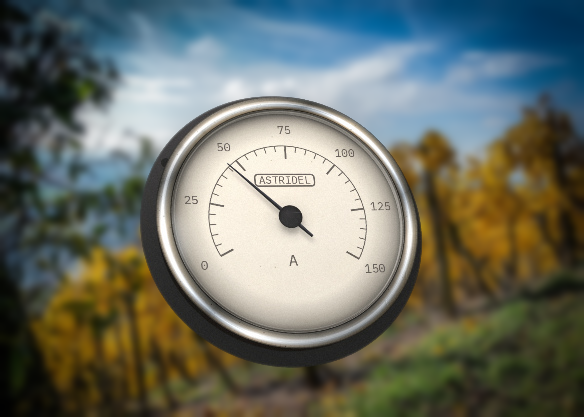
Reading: 45,A
